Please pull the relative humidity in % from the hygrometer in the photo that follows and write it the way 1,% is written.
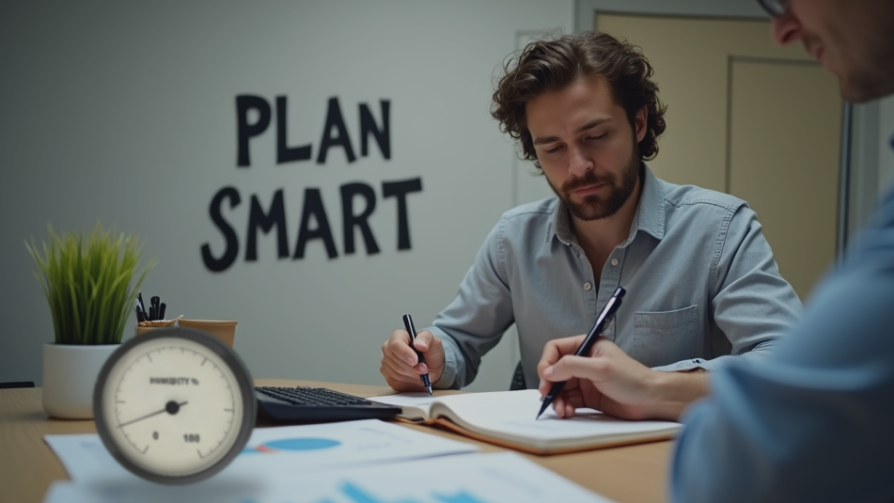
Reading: 12,%
